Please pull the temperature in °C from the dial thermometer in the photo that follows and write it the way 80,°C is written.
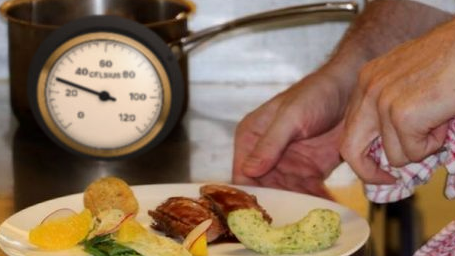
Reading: 28,°C
